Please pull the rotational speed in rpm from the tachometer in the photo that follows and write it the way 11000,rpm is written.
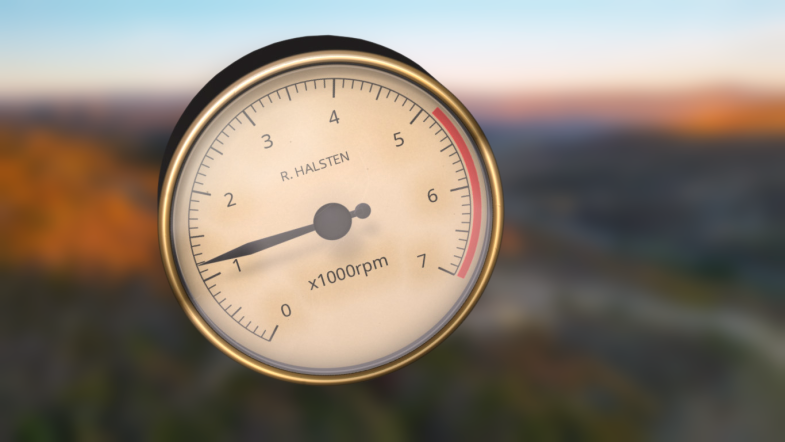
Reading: 1200,rpm
